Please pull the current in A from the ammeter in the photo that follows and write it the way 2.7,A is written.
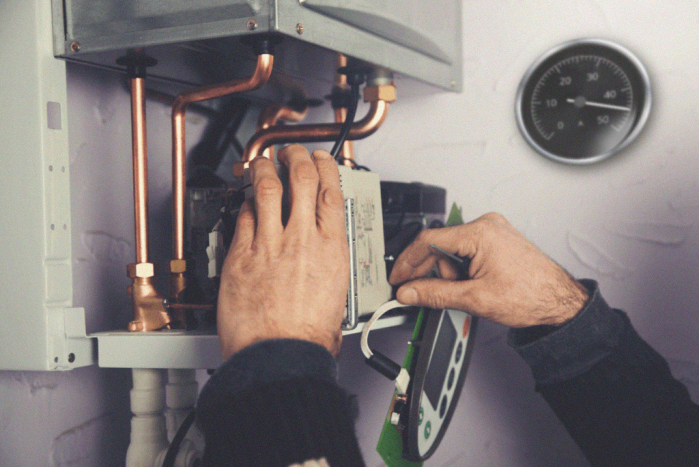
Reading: 45,A
